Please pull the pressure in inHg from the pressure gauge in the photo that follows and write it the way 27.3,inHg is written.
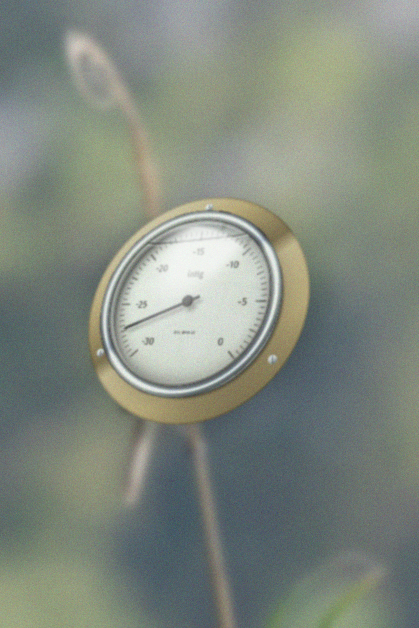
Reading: -27.5,inHg
